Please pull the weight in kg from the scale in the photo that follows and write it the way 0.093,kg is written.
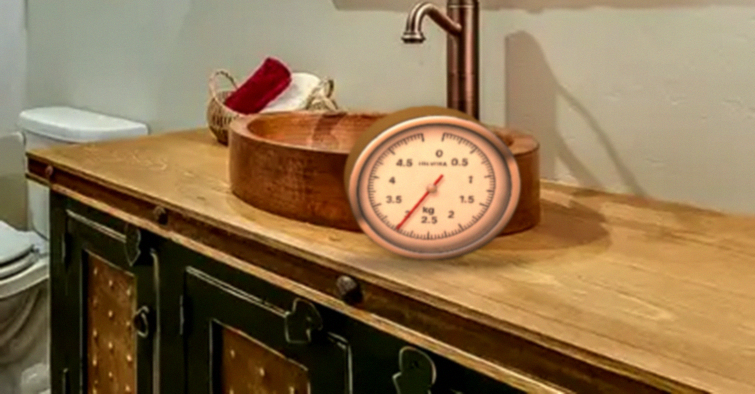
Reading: 3,kg
